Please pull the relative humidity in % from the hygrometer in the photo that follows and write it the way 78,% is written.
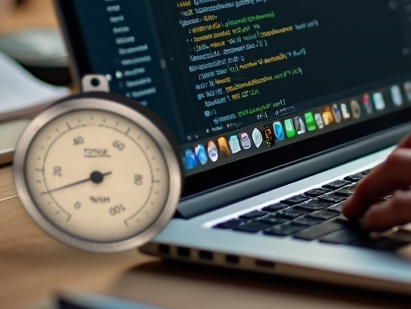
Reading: 12,%
